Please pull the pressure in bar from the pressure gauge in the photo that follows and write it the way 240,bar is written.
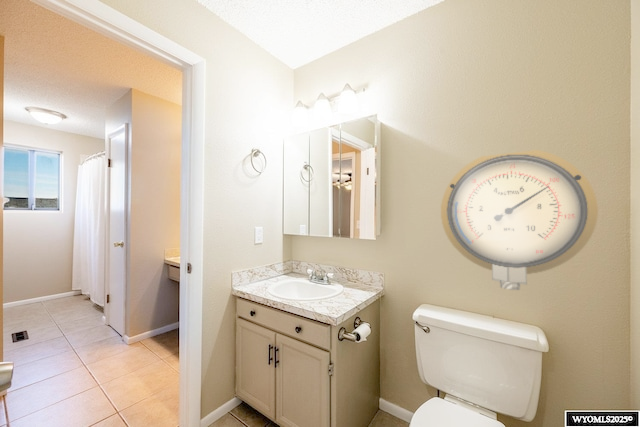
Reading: 7,bar
